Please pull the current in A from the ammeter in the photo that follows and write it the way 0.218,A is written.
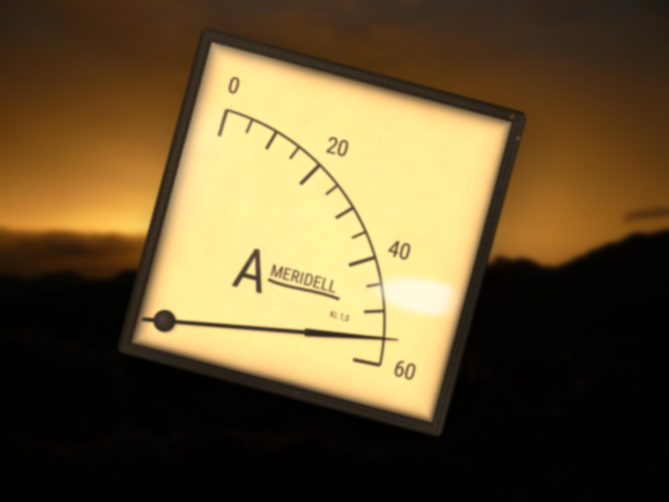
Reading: 55,A
